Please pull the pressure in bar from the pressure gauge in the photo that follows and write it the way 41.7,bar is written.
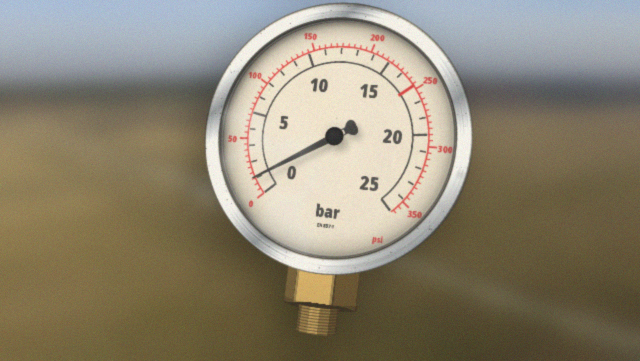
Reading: 1,bar
